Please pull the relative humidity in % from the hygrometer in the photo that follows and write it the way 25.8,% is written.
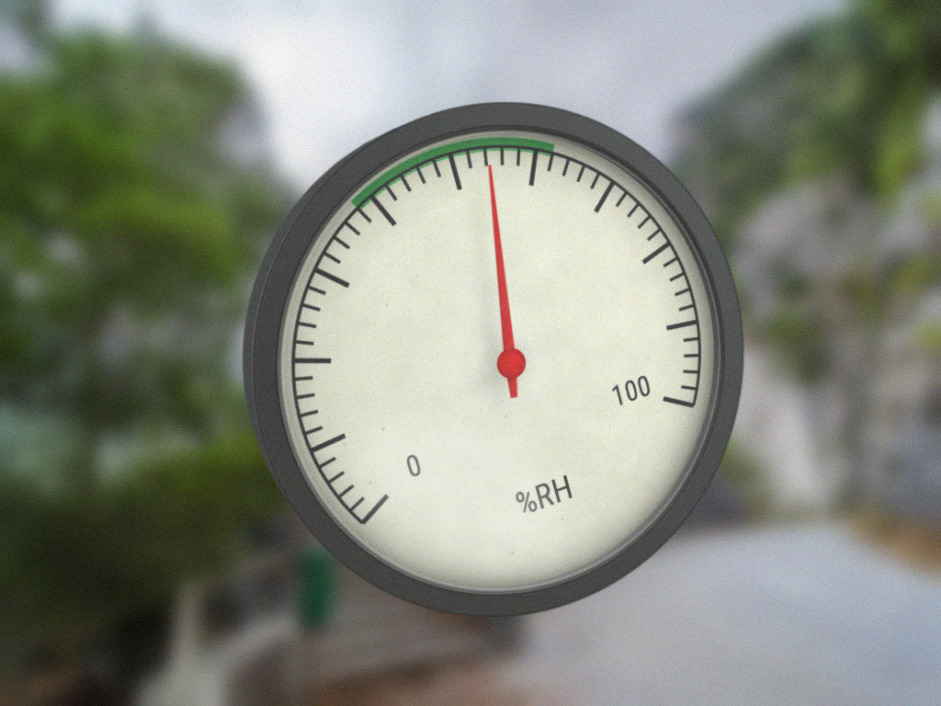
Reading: 54,%
